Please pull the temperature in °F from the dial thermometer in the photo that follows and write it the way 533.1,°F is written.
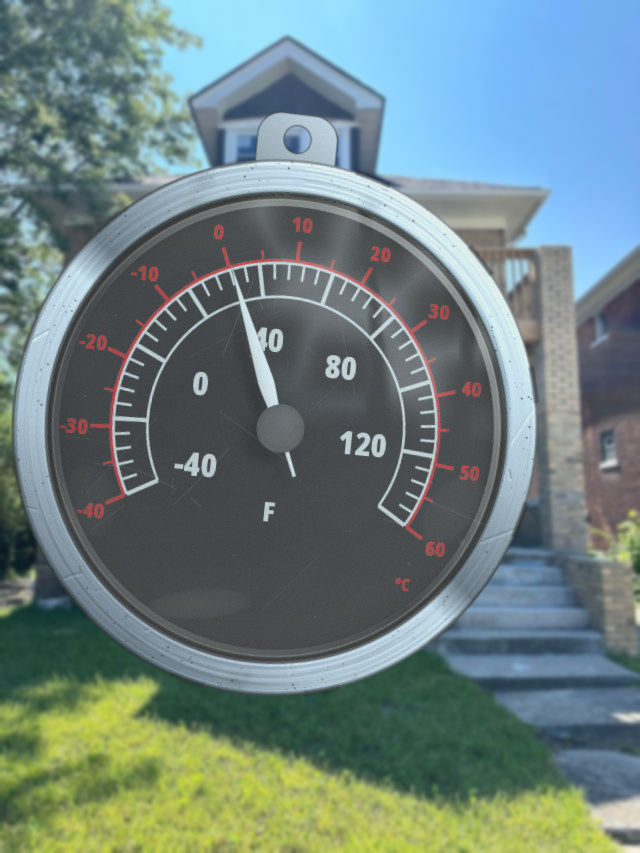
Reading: 32,°F
